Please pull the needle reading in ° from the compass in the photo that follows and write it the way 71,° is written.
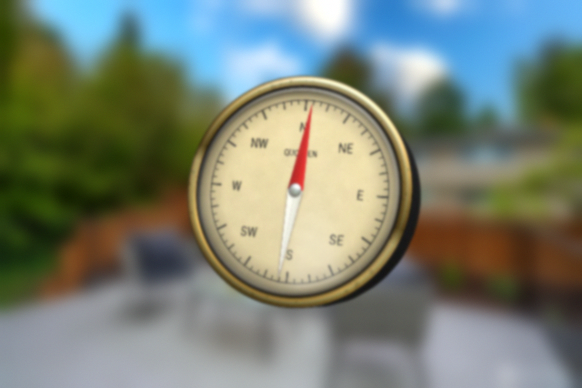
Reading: 5,°
